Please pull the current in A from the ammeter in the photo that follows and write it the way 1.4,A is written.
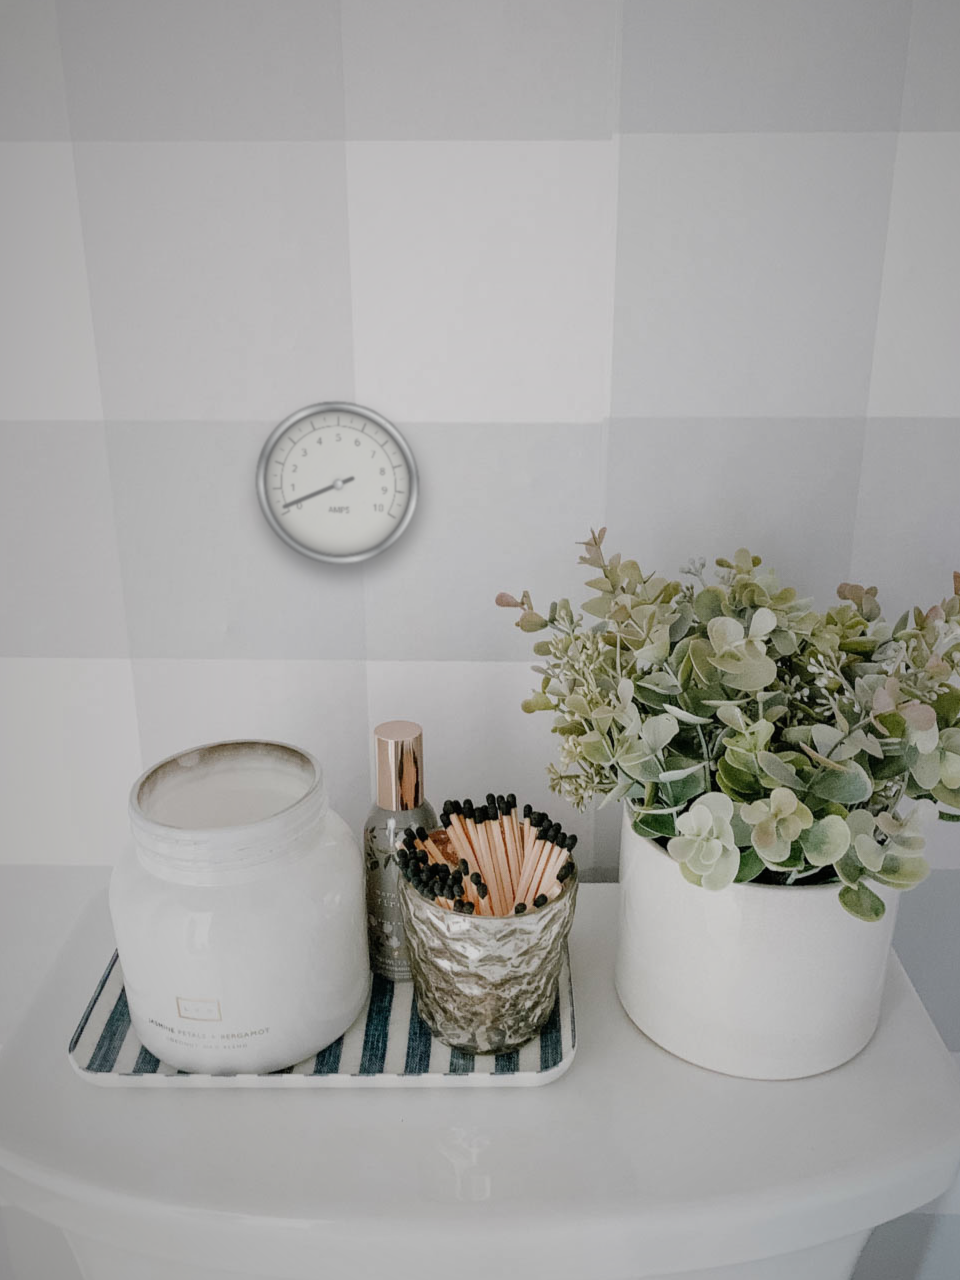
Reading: 0.25,A
